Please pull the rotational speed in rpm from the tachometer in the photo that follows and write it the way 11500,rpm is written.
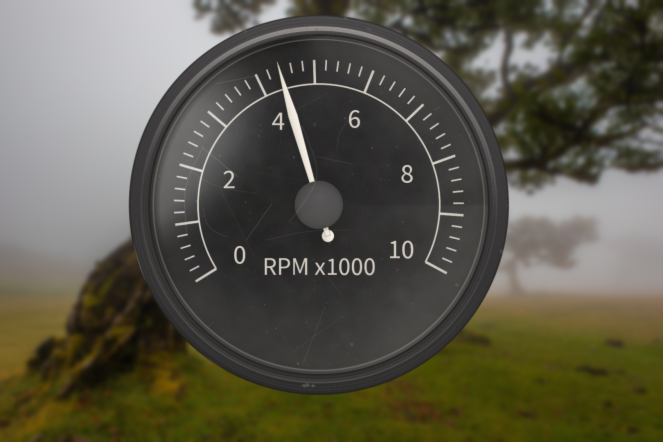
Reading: 4400,rpm
